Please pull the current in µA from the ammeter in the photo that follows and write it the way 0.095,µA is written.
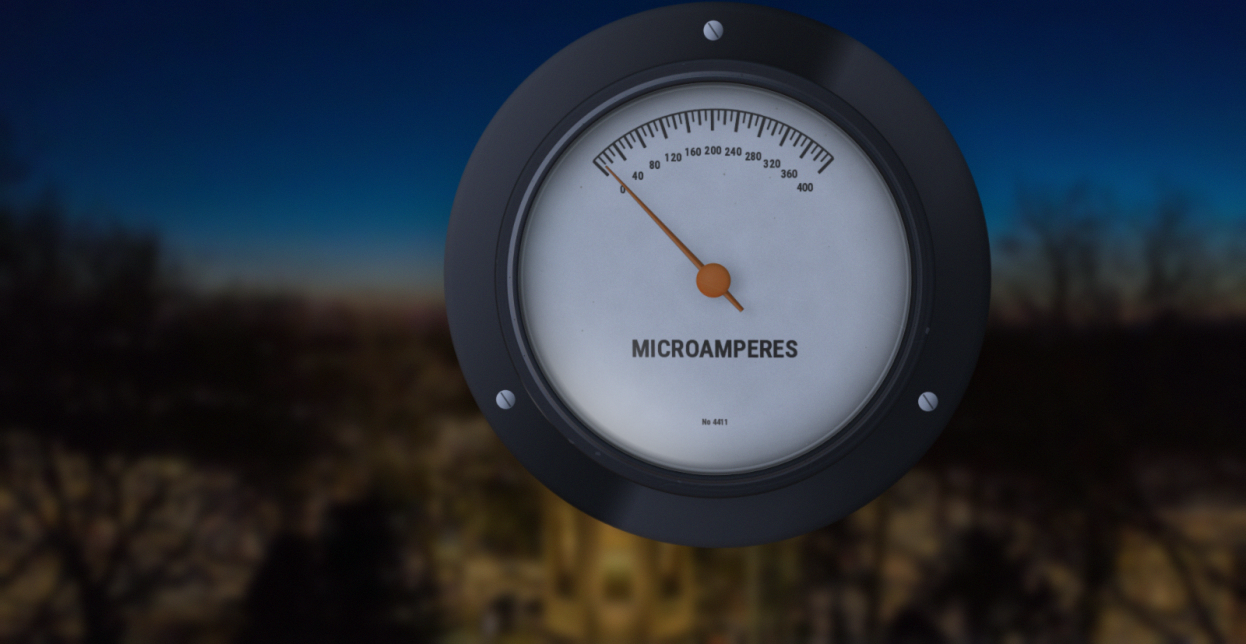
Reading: 10,µA
